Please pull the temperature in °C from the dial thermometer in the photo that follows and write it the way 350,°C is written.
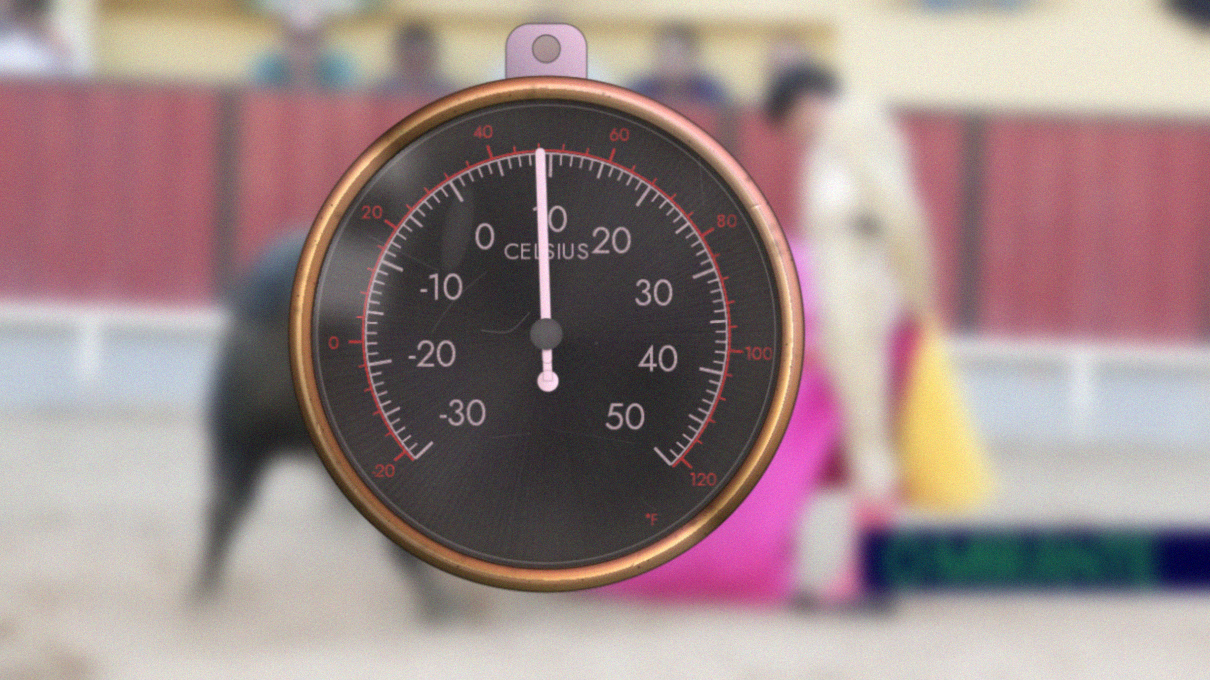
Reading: 9,°C
